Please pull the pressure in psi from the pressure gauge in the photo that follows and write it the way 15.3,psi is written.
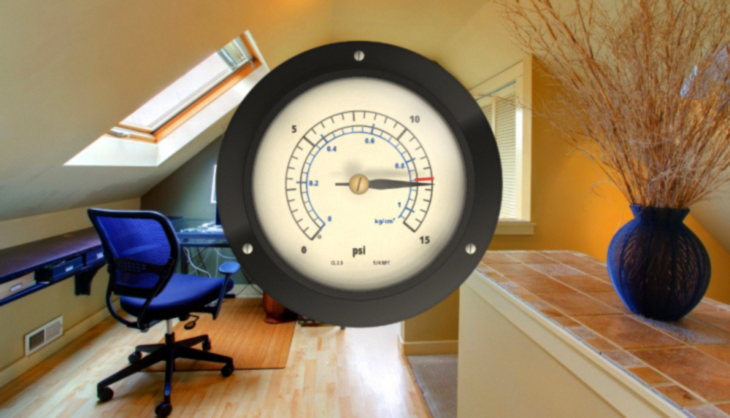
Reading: 12.75,psi
